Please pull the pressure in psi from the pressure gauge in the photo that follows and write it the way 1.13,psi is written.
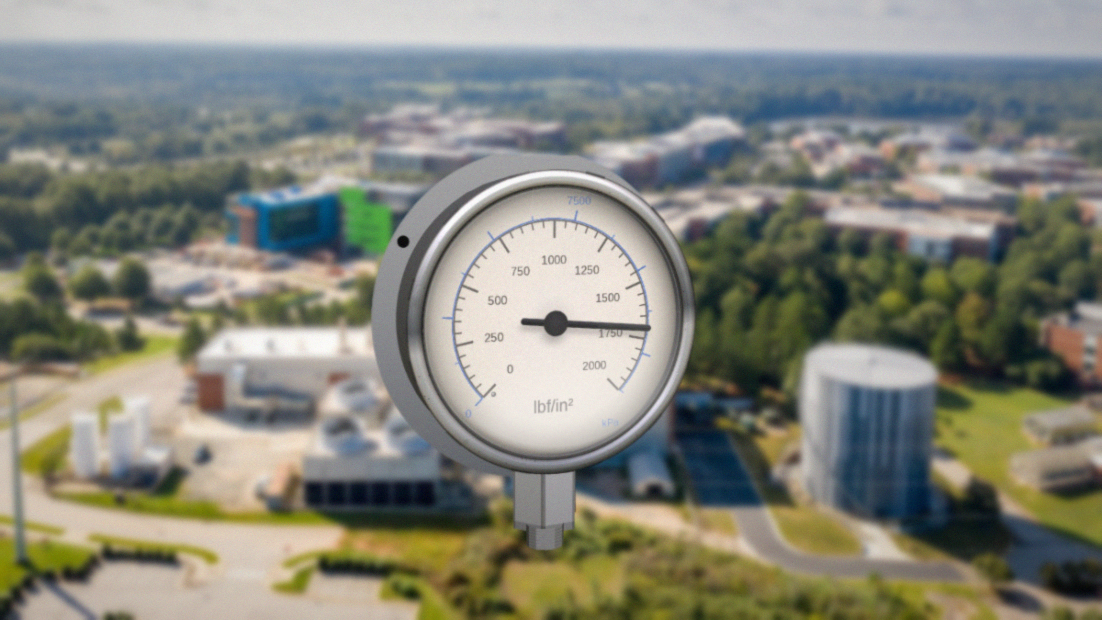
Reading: 1700,psi
